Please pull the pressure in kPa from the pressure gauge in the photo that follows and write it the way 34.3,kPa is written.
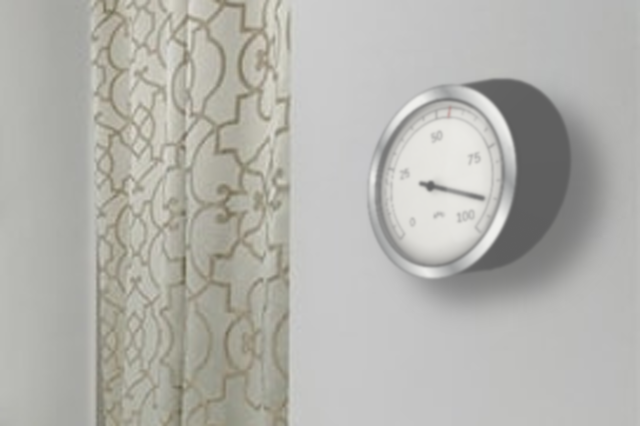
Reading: 90,kPa
